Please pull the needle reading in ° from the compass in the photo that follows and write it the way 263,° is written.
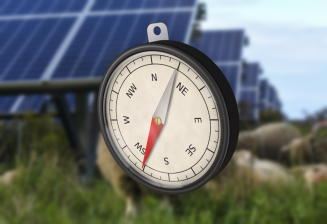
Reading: 210,°
